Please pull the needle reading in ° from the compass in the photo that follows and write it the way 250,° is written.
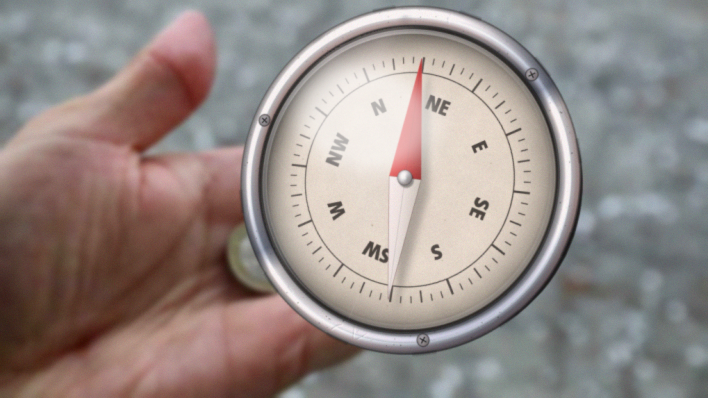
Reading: 30,°
